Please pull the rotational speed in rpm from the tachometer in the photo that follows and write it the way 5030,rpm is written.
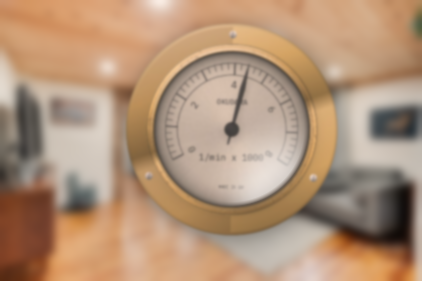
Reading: 4400,rpm
